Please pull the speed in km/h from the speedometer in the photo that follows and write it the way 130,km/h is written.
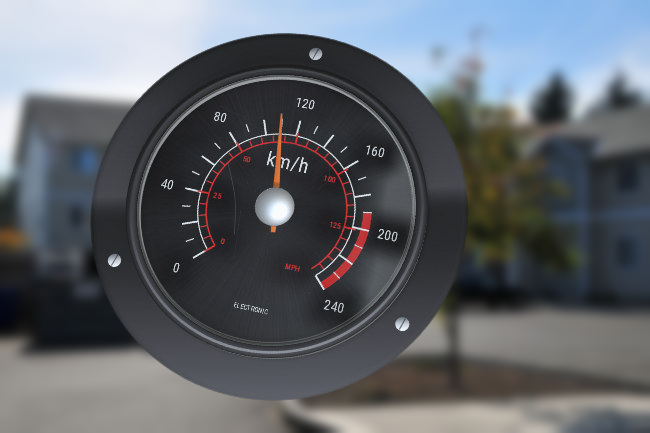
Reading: 110,km/h
